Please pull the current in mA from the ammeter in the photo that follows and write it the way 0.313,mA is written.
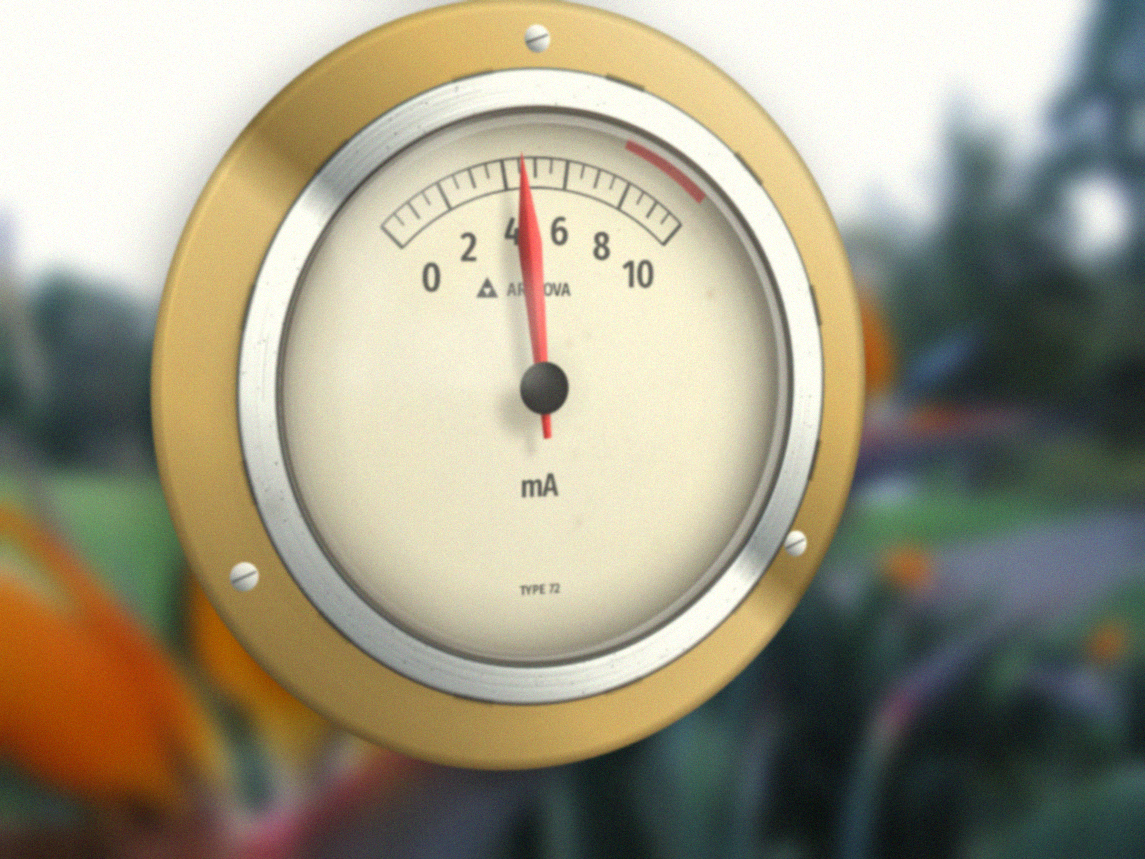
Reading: 4.5,mA
